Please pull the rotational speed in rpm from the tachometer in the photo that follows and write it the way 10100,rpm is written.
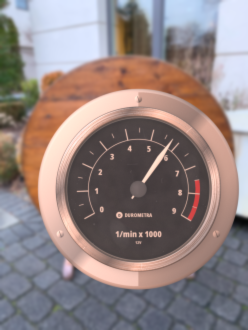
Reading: 5750,rpm
